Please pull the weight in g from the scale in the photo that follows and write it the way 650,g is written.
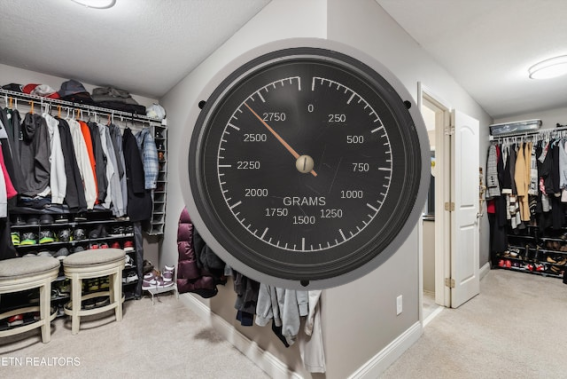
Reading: 2650,g
